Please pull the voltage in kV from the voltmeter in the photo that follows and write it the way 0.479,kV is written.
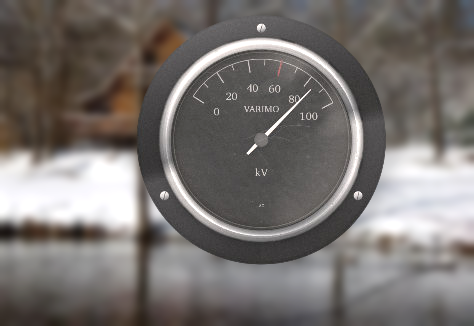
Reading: 85,kV
